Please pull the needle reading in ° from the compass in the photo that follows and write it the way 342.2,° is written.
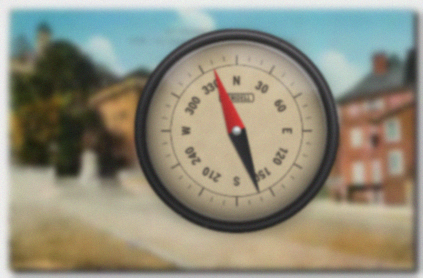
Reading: 340,°
